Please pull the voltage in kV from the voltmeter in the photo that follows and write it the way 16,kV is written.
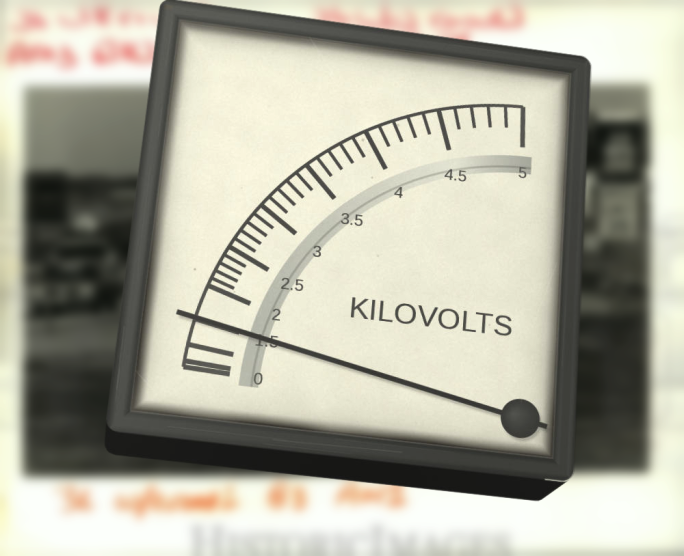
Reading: 1.5,kV
